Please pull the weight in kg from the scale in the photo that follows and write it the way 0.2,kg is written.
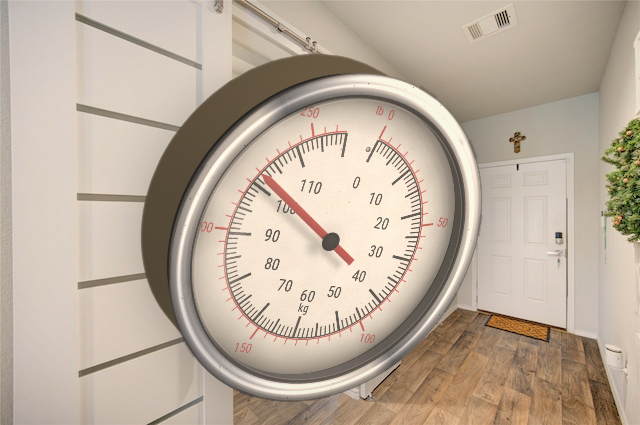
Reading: 102,kg
